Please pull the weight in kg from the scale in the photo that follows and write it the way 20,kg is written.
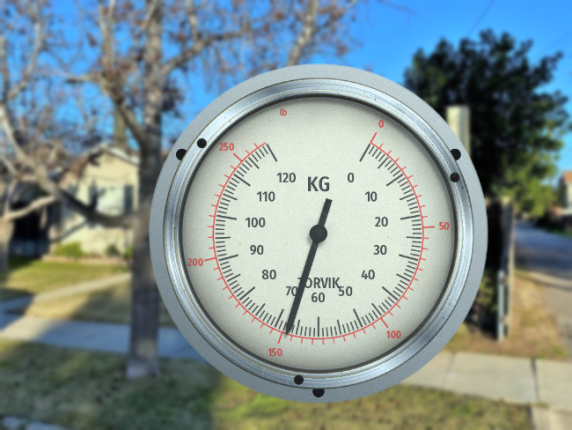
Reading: 67,kg
